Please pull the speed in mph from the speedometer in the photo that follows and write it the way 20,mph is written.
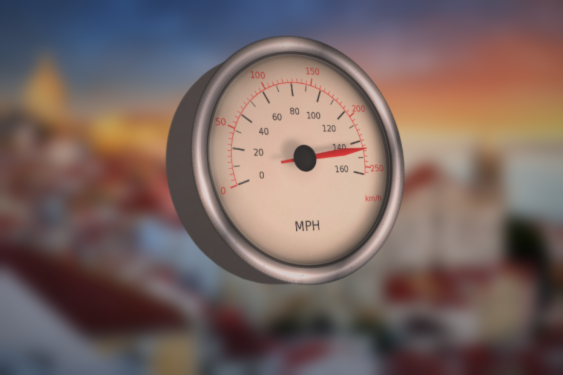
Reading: 145,mph
